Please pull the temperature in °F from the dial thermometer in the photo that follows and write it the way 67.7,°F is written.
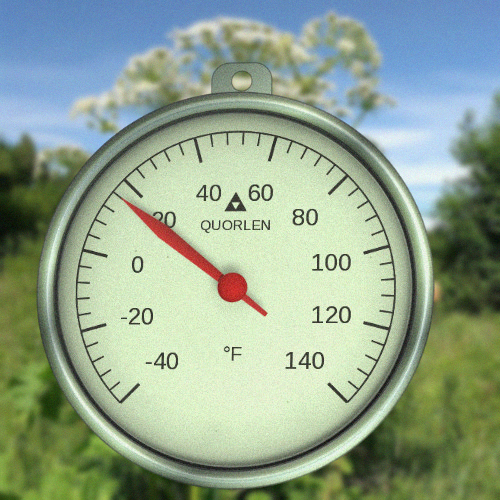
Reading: 16,°F
